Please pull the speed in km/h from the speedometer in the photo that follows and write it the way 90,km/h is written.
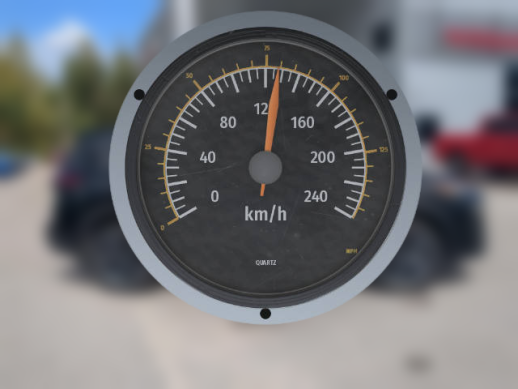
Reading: 127.5,km/h
